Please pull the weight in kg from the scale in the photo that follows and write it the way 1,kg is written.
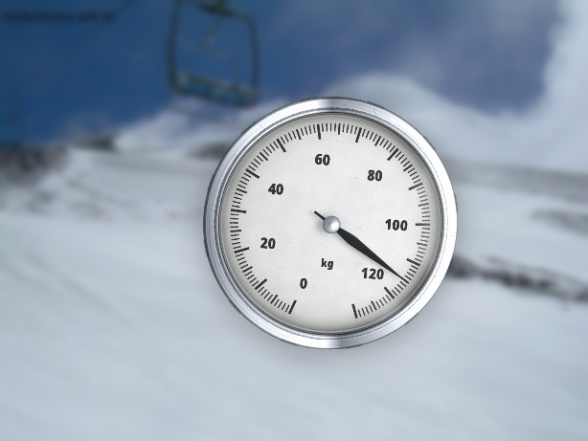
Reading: 115,kg
